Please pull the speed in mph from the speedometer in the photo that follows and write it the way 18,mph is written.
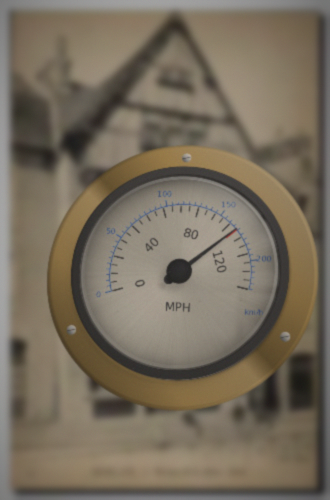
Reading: 105,mph
